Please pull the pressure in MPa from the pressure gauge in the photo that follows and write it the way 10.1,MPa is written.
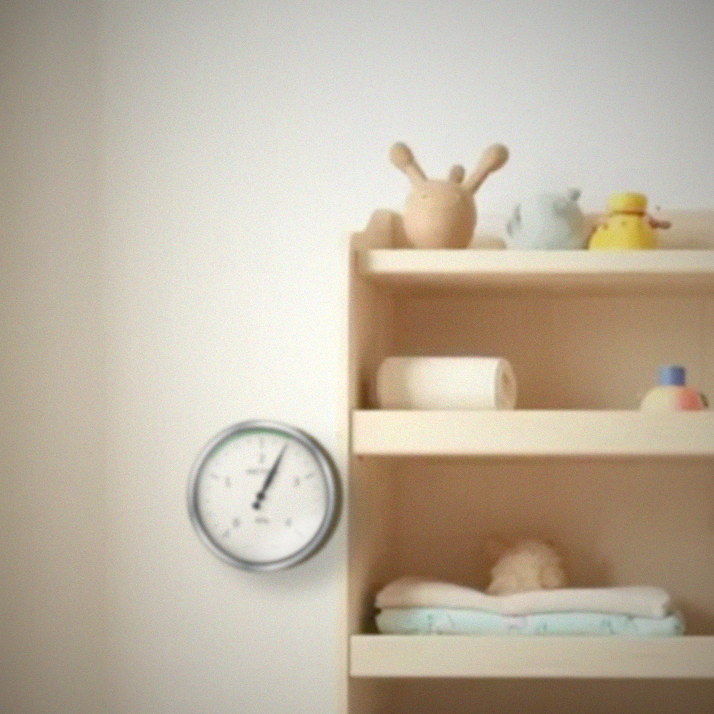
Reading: 2.4,MPa
